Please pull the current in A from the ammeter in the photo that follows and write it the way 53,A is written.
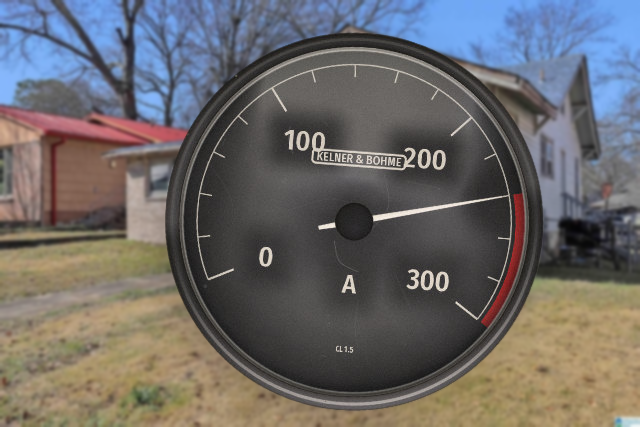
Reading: 240,A
